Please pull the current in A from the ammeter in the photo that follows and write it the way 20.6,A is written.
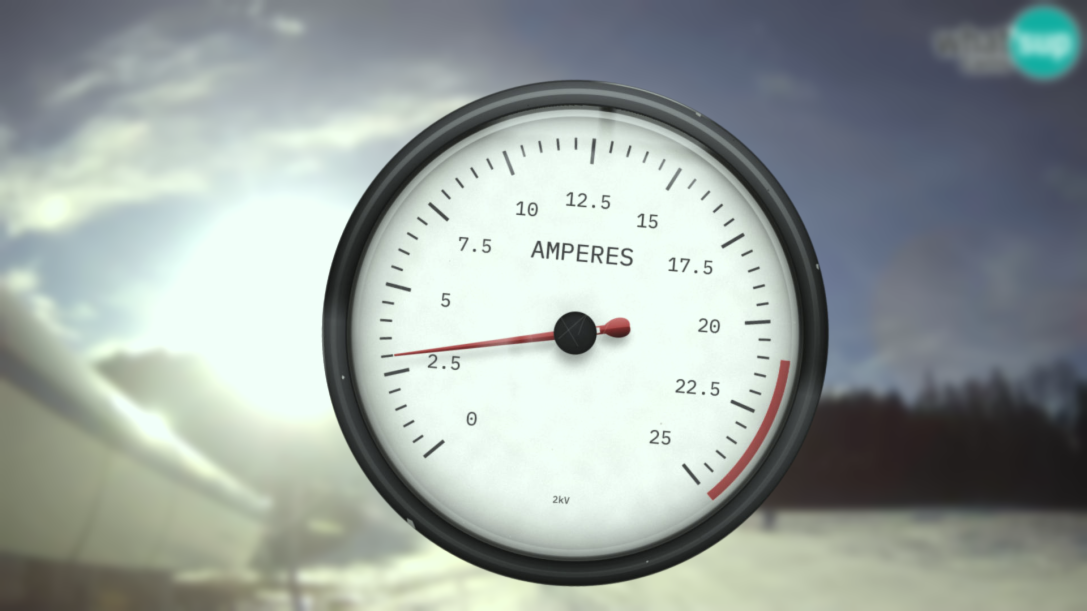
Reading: 3,A
